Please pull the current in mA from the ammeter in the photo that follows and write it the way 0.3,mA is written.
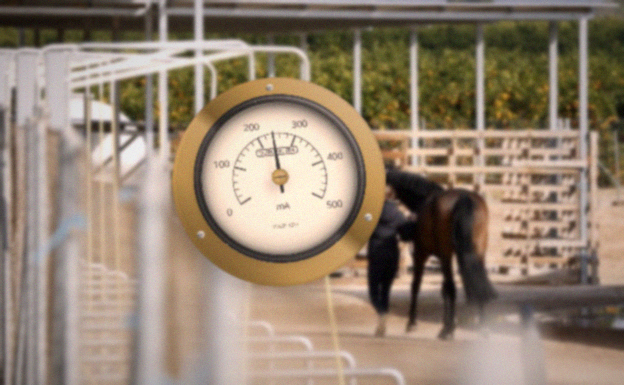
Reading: 240,mA
